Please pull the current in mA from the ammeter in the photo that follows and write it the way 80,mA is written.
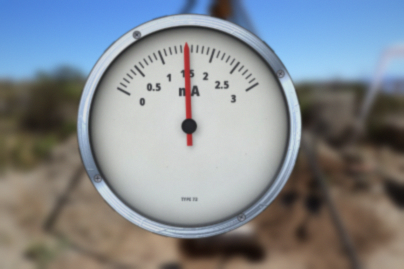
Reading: 1.5,mA
